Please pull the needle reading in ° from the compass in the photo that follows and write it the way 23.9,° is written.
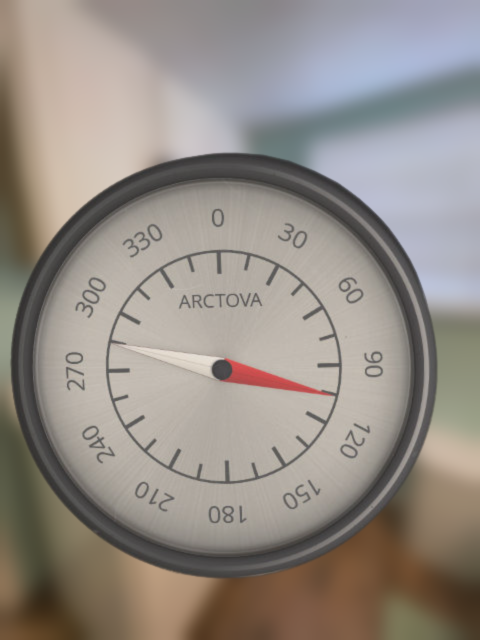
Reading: 105,°
